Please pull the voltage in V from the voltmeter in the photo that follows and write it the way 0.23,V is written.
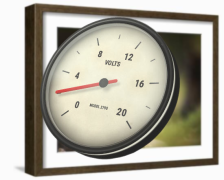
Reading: 2,V
